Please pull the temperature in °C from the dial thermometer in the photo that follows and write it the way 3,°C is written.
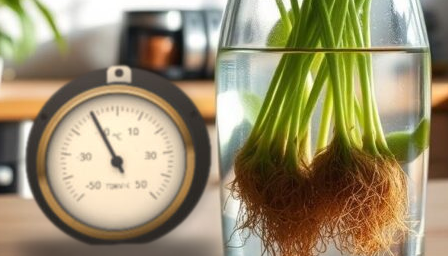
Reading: -10,°C
